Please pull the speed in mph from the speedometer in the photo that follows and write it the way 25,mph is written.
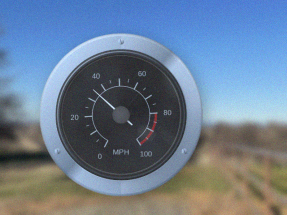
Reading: 35,mph
